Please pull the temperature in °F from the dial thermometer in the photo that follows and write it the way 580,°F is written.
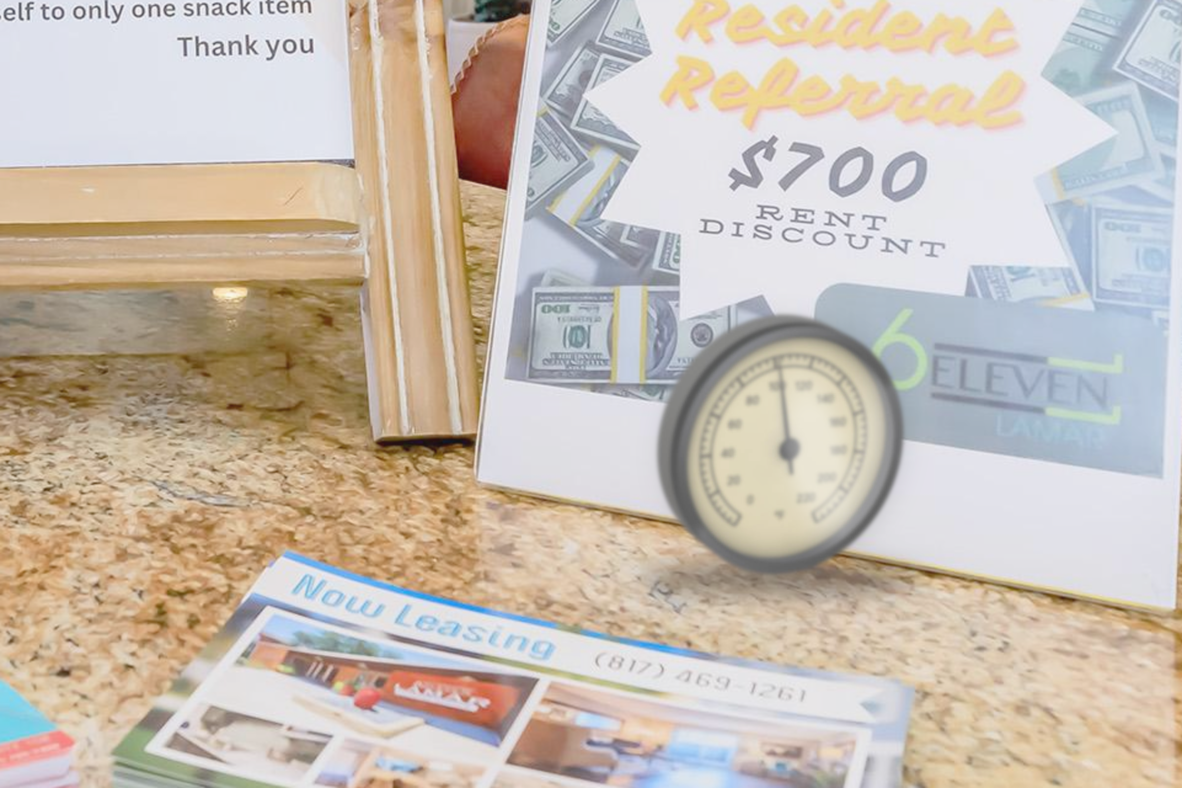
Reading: 100,°F
